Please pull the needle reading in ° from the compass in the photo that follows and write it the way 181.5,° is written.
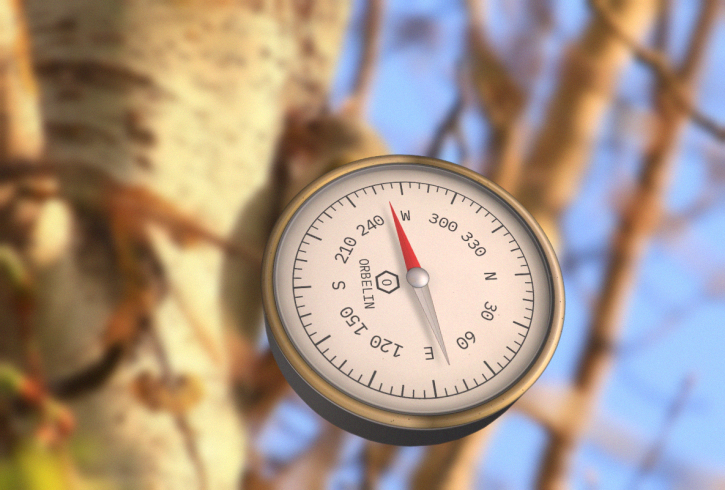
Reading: 260,°
